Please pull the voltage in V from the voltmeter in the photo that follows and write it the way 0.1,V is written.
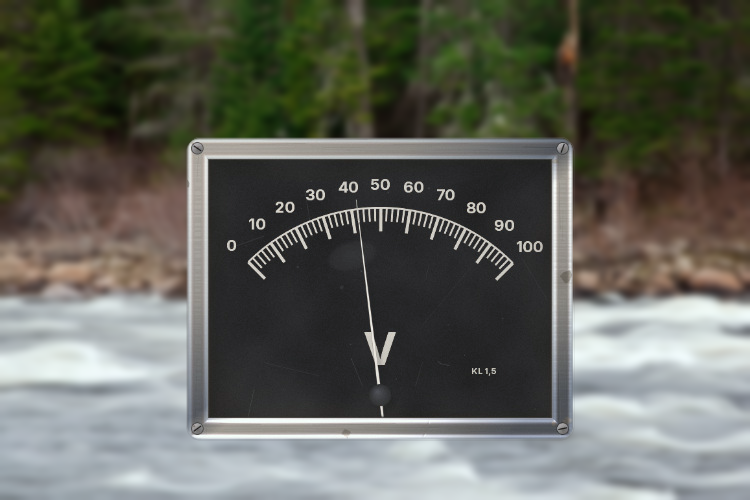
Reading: 42,V
